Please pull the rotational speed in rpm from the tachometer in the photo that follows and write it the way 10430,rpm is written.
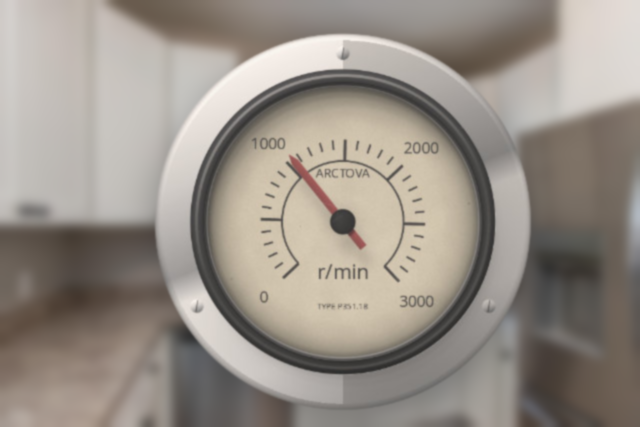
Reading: 1050,rpm
